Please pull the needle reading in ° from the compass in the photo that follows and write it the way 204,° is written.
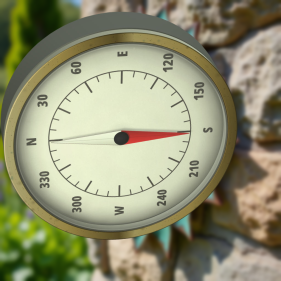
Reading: 180,°
